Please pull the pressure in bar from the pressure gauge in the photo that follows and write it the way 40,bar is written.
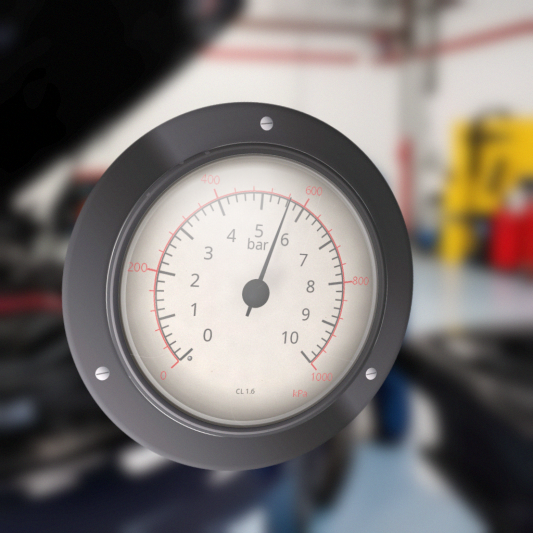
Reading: 5.6,bar
